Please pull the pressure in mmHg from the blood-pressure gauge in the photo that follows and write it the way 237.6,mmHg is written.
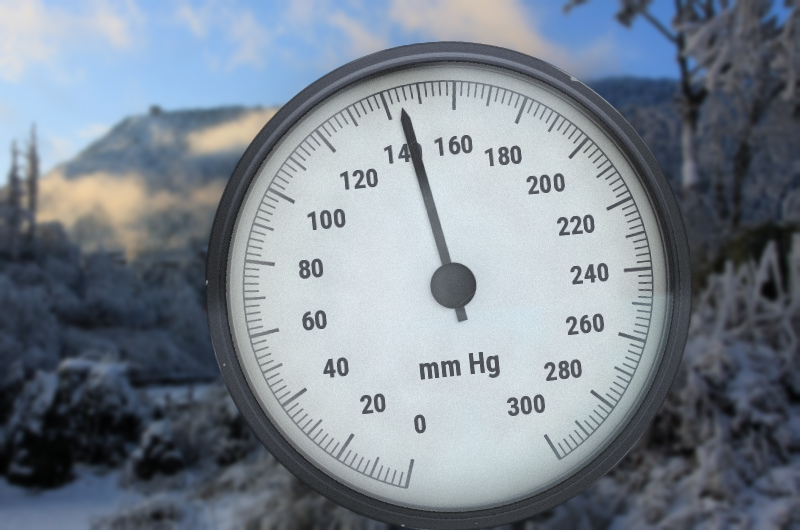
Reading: 144,mmHg
